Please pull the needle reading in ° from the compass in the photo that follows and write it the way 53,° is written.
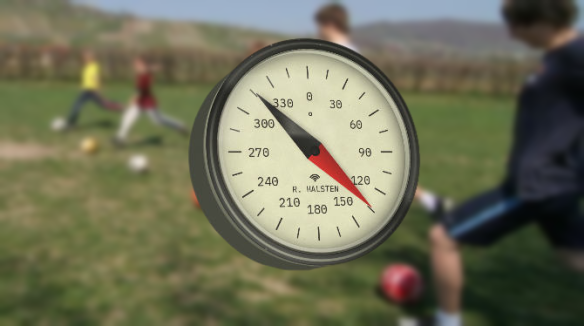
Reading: 135,°
